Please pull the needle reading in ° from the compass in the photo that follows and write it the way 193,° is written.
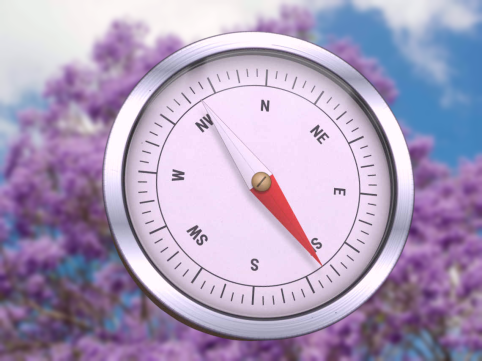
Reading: 140,°
